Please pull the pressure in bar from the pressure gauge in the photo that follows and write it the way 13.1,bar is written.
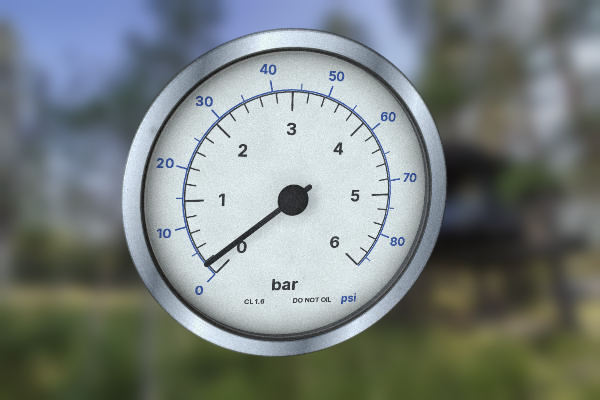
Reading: 0.2,bar
